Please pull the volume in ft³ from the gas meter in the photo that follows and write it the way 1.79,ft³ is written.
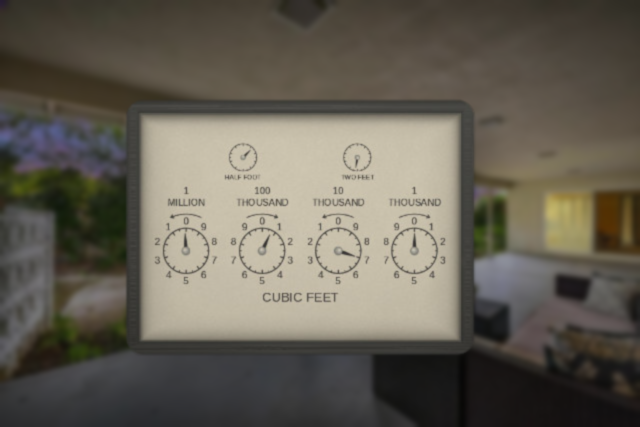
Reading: 7000,ft³
